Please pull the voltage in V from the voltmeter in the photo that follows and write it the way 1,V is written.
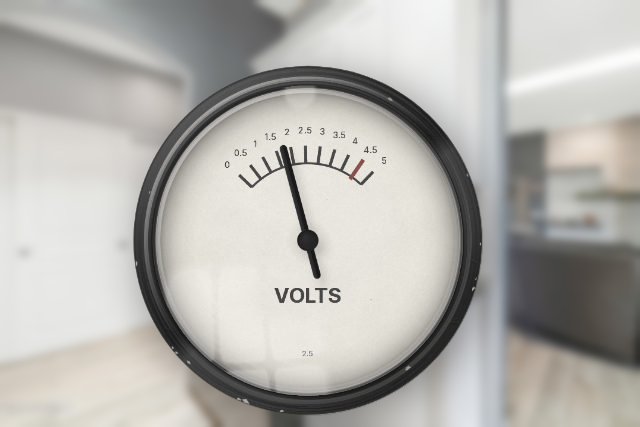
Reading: 1.75,V
